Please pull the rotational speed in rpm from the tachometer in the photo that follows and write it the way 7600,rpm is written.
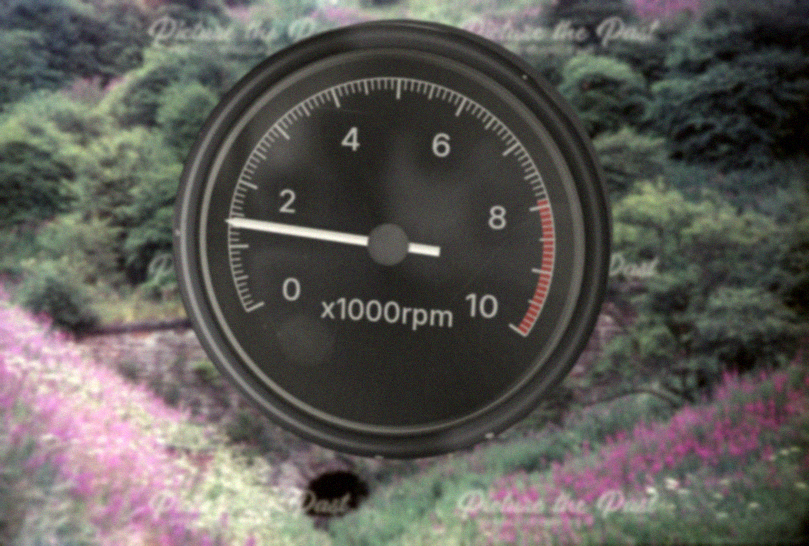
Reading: 1400,rpm
